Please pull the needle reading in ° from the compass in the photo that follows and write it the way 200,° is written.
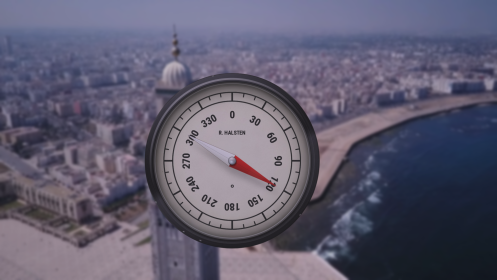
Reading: 120,°
